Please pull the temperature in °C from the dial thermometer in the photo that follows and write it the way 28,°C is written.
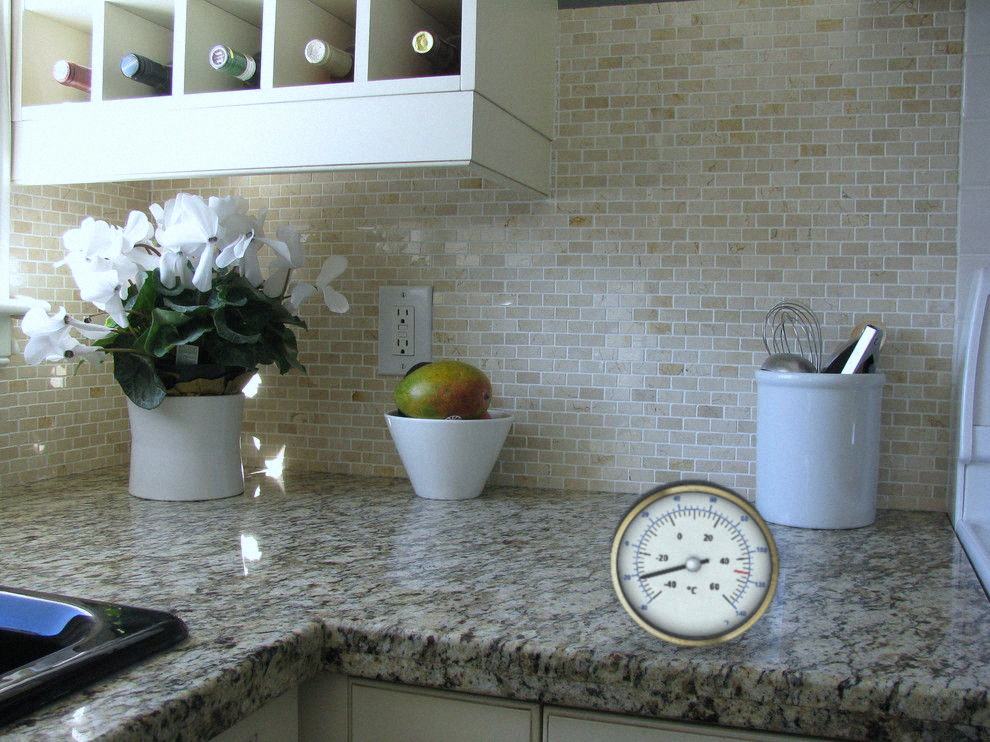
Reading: -30,°C
